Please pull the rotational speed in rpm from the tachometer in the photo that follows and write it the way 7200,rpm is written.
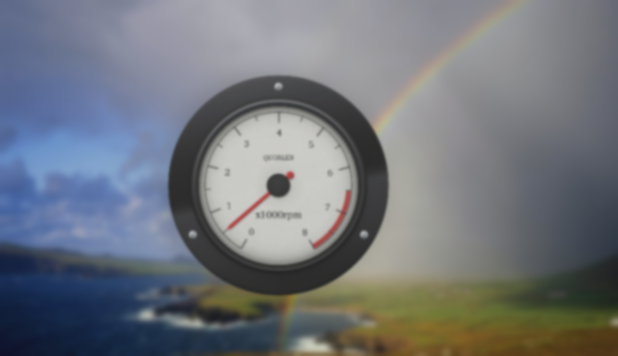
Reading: 500,rpm
